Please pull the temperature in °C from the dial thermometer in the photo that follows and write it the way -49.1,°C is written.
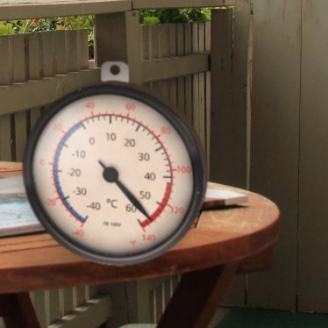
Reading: 56,°C
